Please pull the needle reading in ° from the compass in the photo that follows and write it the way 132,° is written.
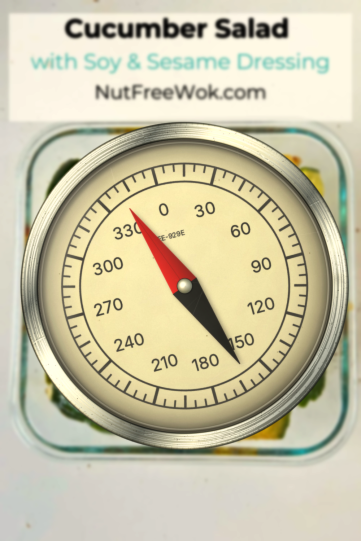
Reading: 340,°
